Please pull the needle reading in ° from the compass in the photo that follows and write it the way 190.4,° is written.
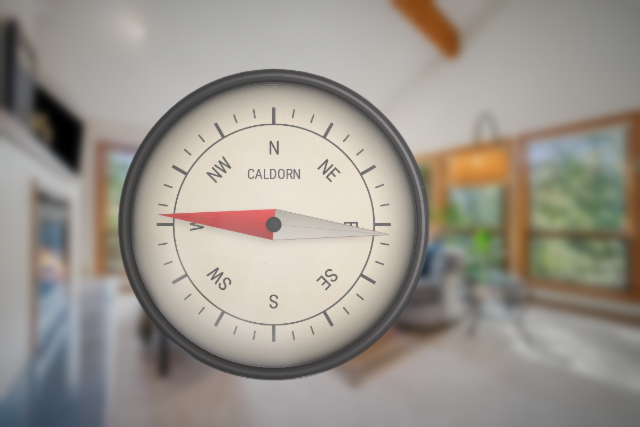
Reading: 275,°
